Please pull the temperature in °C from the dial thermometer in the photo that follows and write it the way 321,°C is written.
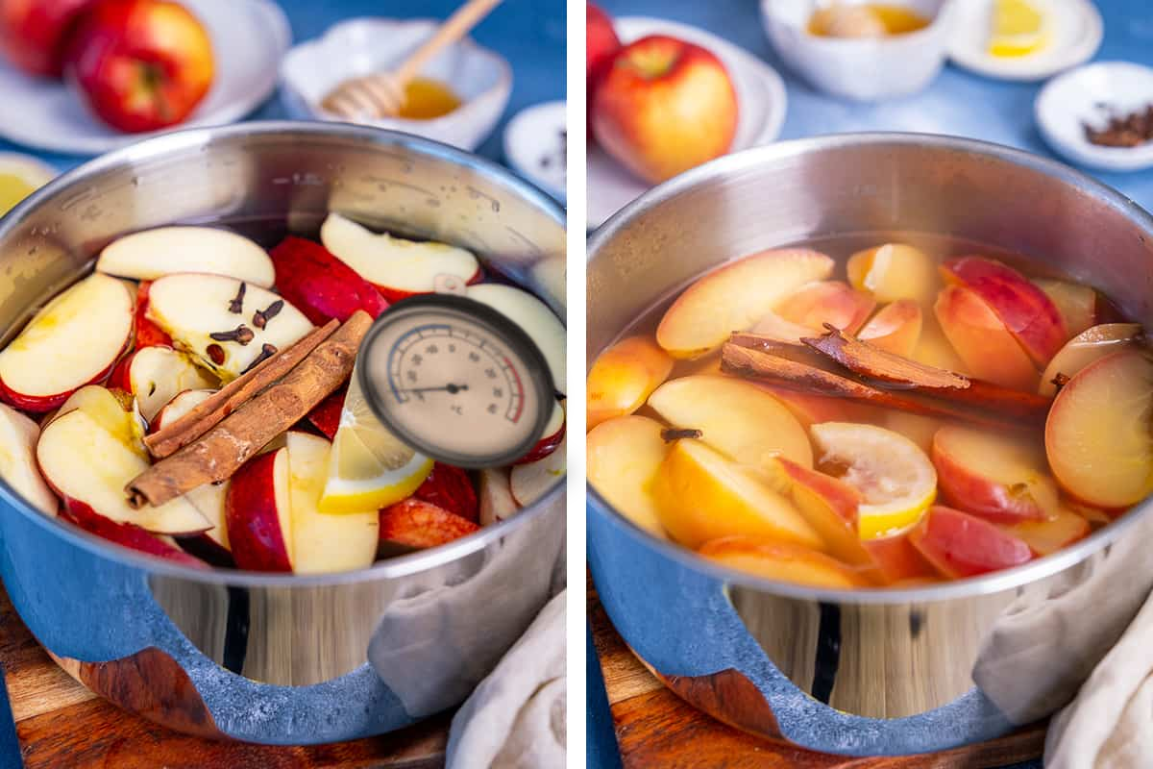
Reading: -35,°C
